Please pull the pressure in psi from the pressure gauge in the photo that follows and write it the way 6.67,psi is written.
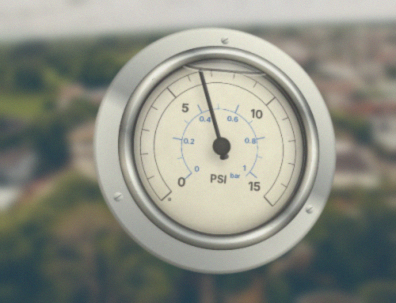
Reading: 6.5,psi
